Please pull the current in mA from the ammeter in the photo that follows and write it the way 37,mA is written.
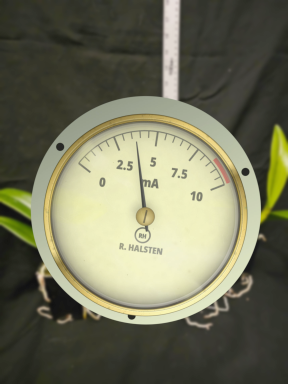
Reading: 3.75,mA
